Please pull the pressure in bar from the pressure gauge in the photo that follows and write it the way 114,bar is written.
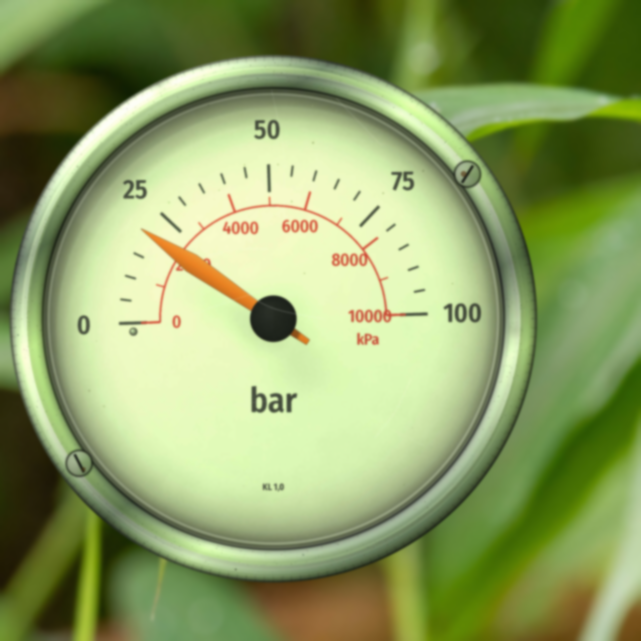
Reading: 20,bar
